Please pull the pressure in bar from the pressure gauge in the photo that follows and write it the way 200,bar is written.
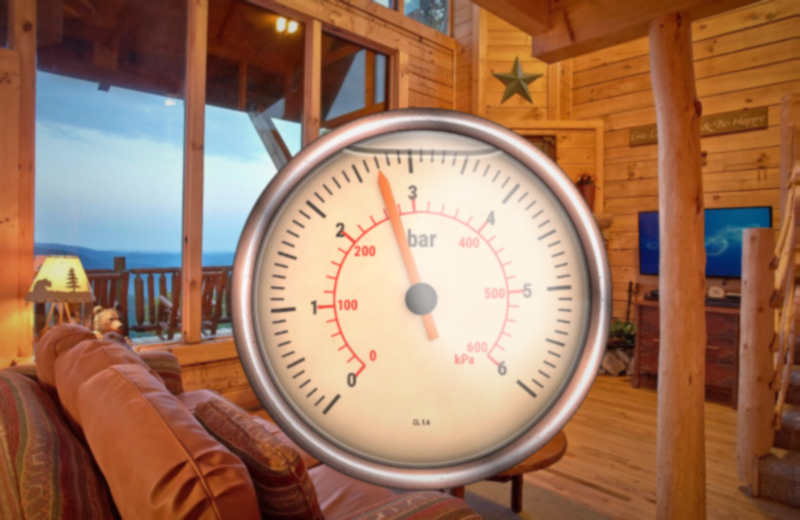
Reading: 2.7,bar
